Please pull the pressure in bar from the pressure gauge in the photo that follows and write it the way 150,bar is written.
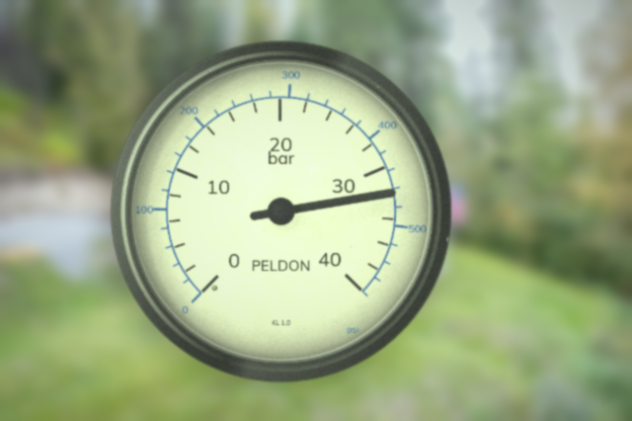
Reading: 32,bar
